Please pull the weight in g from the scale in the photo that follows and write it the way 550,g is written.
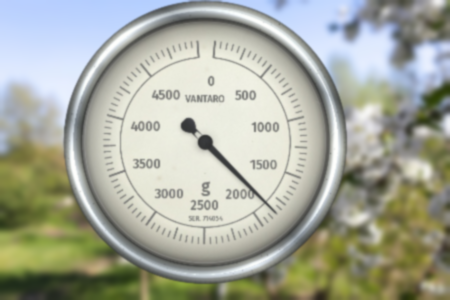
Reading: 1850,g
